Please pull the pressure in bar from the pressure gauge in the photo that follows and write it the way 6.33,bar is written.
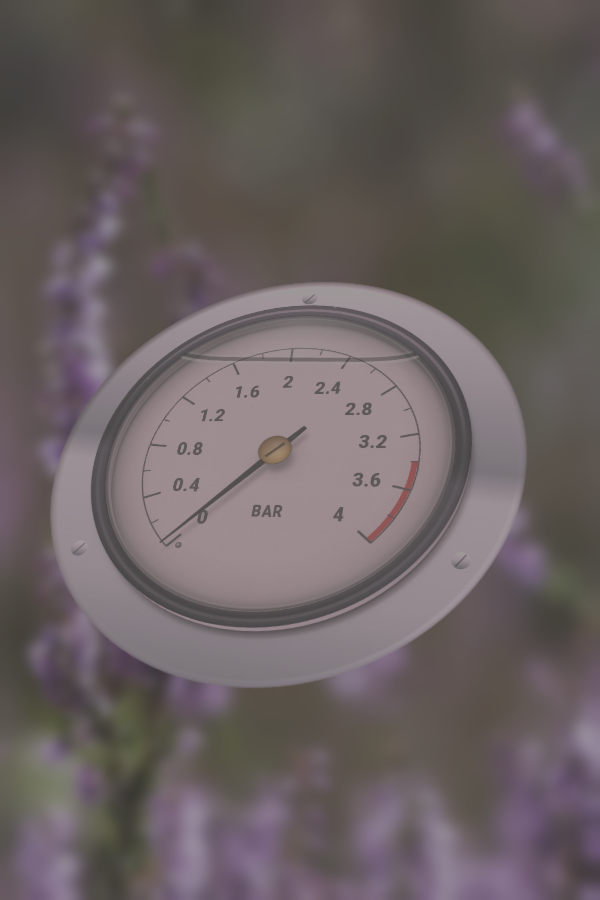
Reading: 0,bar
